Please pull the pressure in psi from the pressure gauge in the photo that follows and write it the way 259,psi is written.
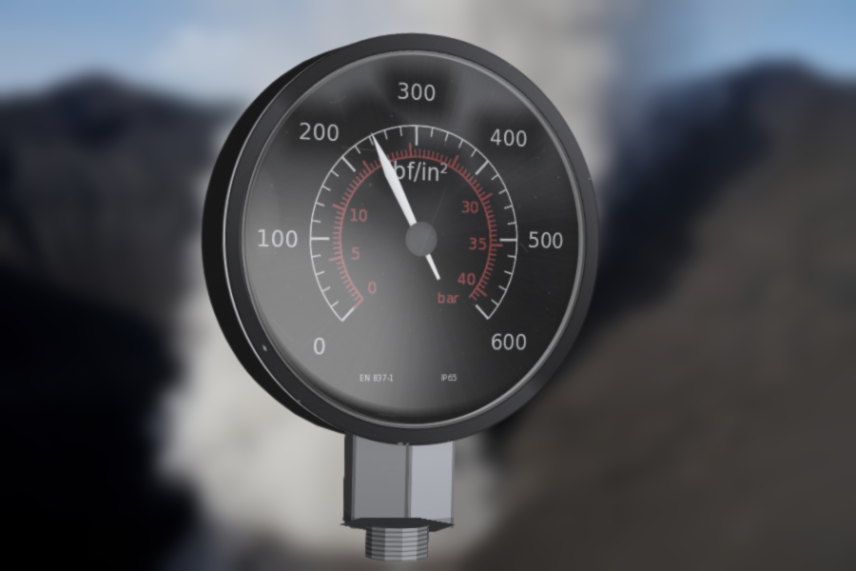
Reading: 240,psi
